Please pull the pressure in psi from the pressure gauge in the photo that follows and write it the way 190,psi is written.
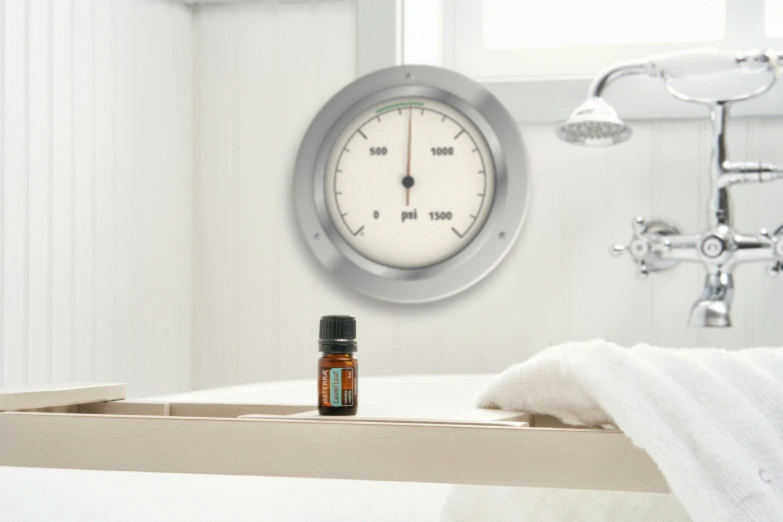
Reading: 750,psi
